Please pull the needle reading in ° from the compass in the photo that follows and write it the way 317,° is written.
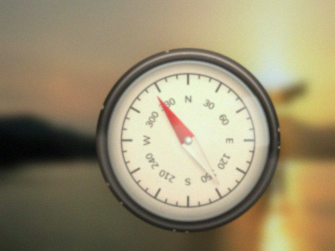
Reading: 325,°
